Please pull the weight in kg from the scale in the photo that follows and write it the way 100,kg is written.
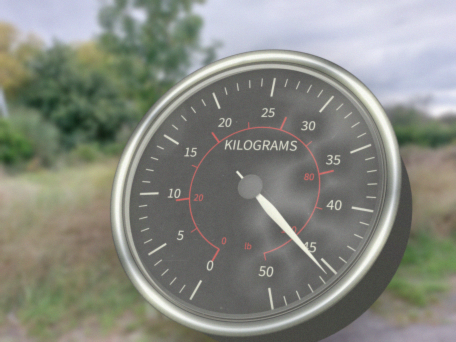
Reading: 45.5,kg
